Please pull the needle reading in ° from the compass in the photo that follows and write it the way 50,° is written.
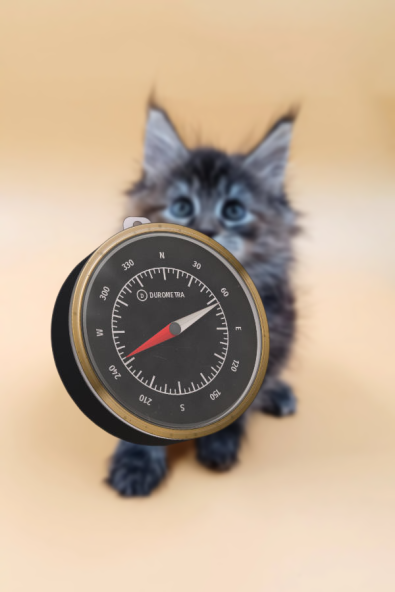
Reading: 245,°
